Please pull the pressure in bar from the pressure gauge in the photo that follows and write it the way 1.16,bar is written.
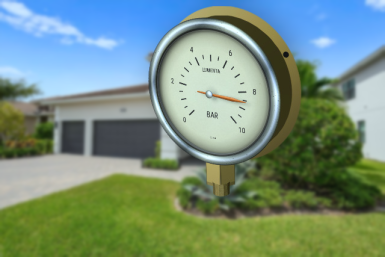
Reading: 8.5,bar
